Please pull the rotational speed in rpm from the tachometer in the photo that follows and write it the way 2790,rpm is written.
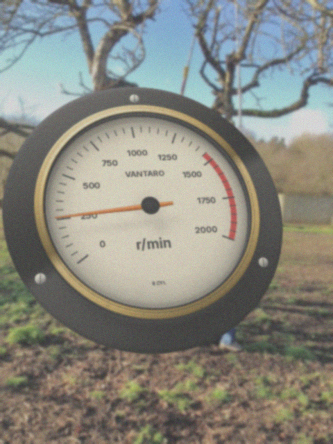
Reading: 250,rpm
